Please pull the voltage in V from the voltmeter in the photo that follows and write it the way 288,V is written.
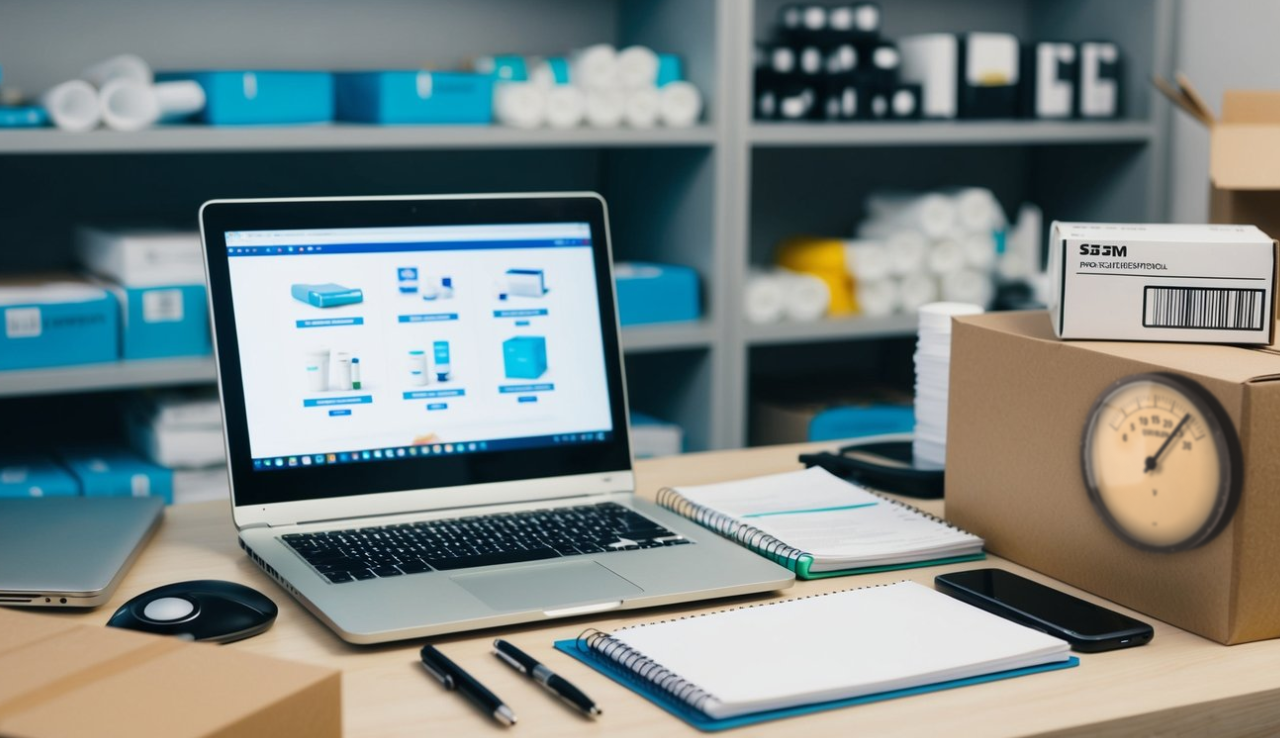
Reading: 25,V
